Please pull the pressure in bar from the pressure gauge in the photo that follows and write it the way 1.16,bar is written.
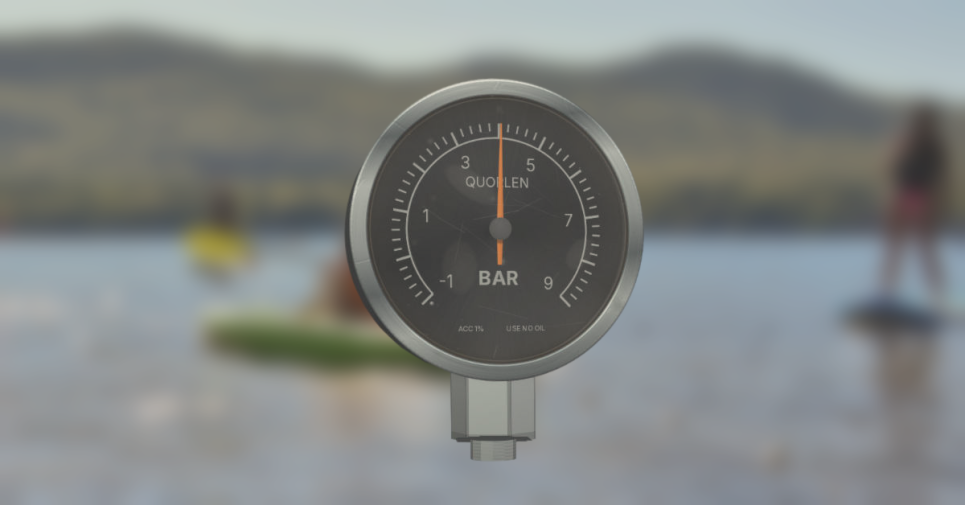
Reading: 4,bar
